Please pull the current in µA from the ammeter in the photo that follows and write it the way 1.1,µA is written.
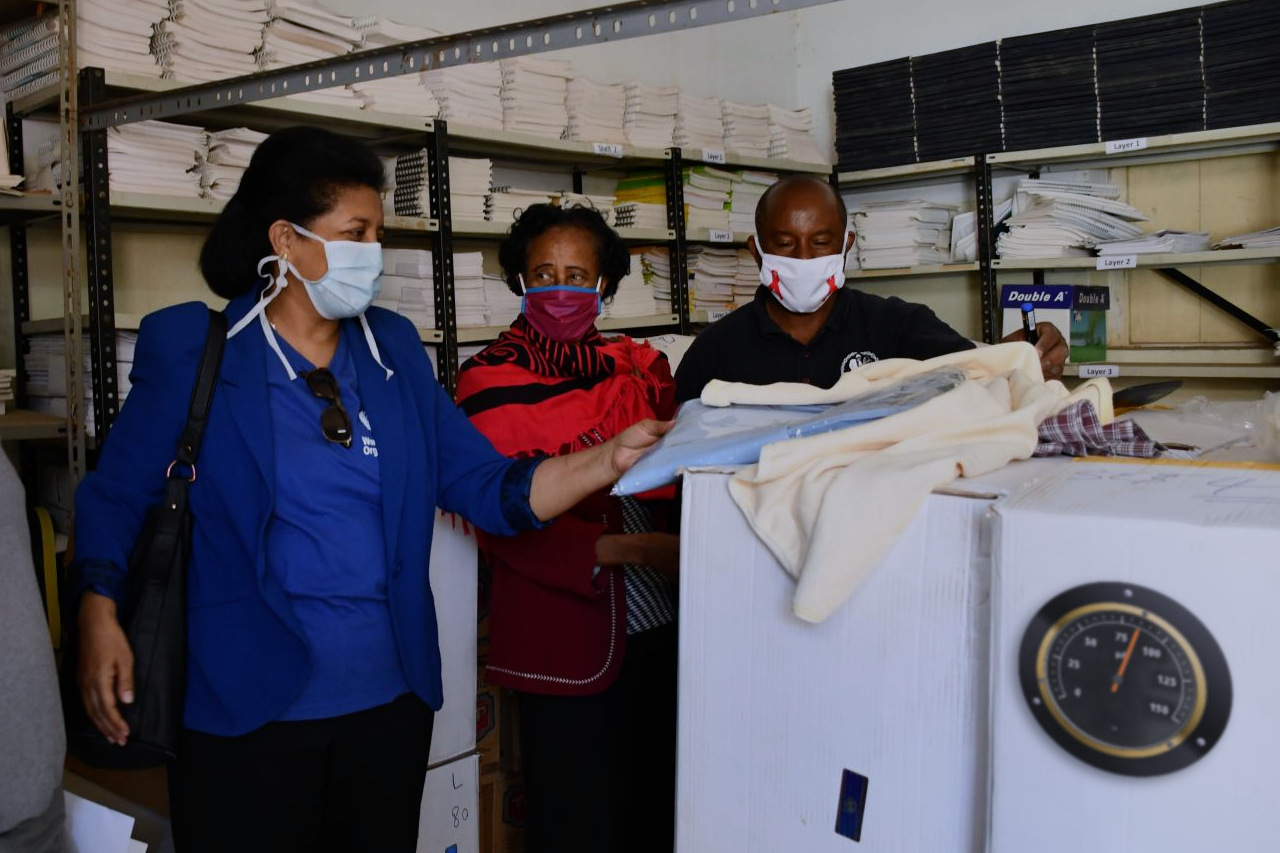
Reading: 85,µA
